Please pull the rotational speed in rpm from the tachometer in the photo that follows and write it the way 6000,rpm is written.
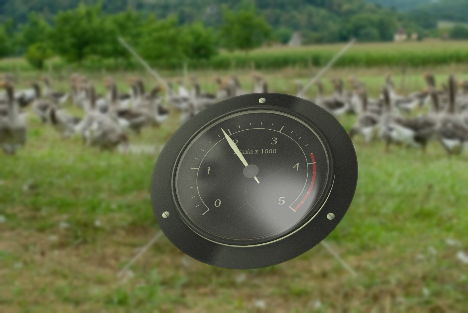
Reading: 1900,rpm
